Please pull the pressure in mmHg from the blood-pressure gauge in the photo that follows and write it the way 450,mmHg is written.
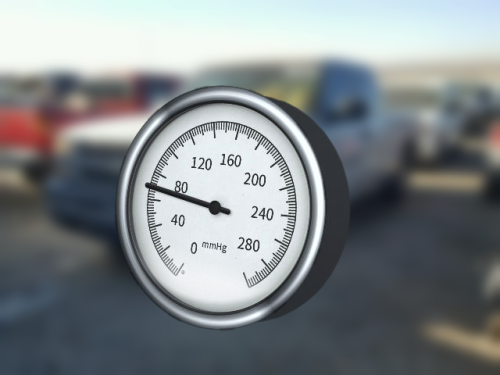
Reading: 70,mmHg
